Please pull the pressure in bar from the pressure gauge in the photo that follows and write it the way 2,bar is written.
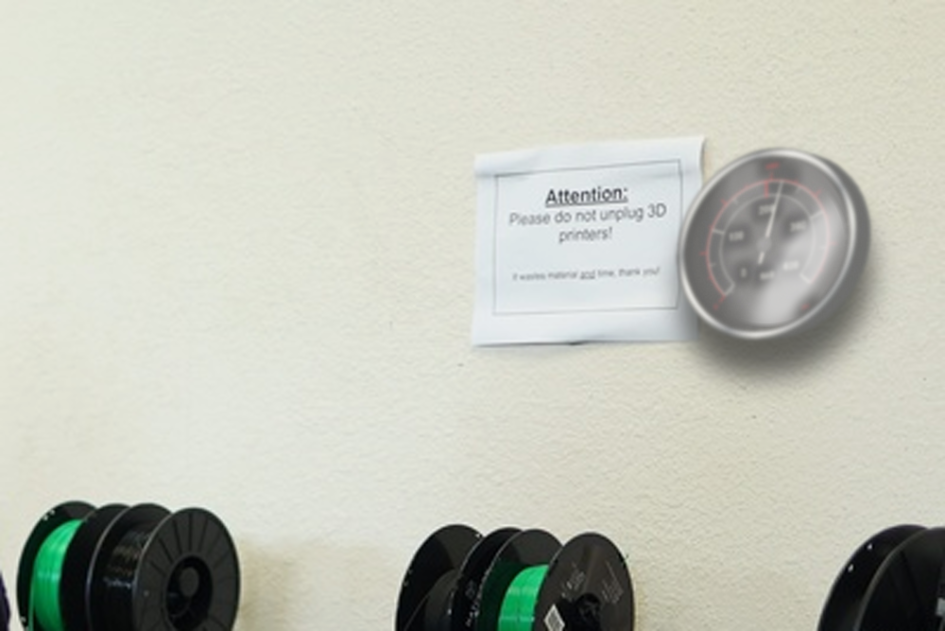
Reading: 225,bar
